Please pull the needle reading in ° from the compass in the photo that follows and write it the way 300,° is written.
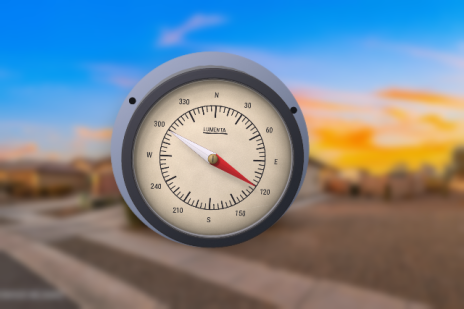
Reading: 120,°
